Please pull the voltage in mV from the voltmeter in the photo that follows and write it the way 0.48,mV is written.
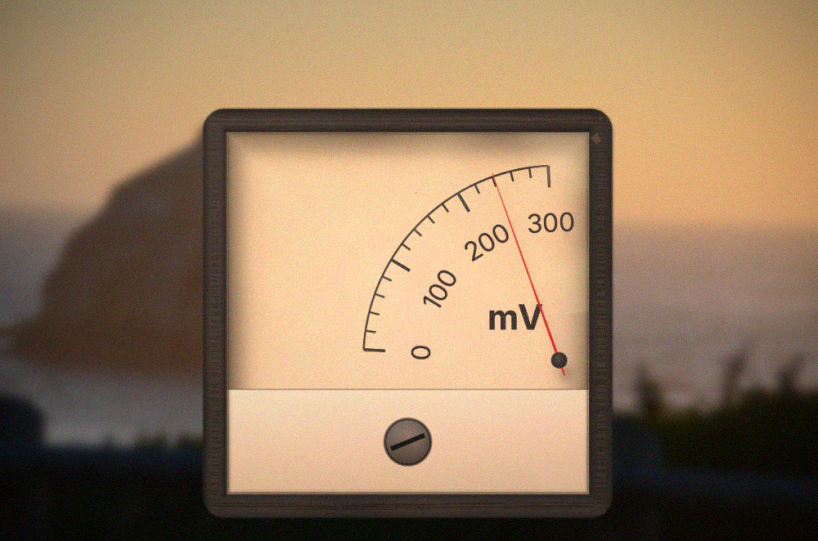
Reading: 240,mV
